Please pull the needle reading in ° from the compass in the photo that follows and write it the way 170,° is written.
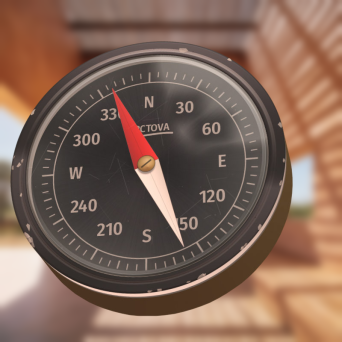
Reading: 337.5,°
